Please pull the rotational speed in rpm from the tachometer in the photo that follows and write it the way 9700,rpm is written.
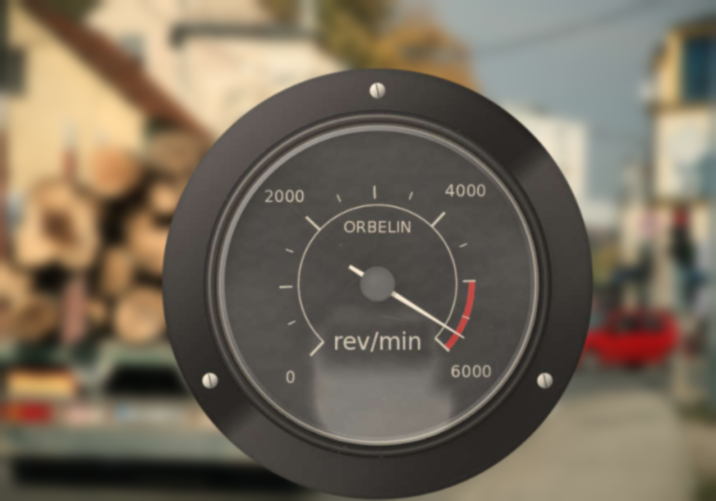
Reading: 5750,rpm
